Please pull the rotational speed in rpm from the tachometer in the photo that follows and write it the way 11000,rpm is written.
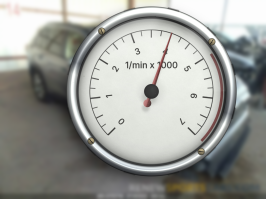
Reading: 4000,rpm
